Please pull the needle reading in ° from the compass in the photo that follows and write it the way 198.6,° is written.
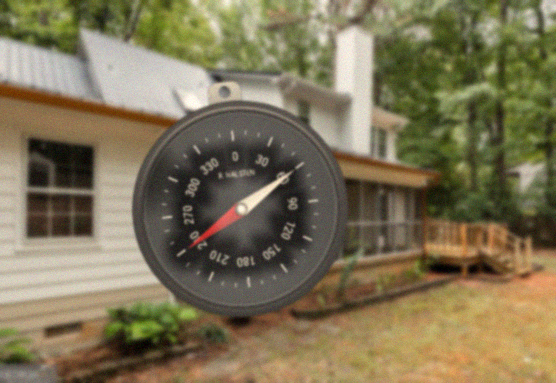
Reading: 240,°
